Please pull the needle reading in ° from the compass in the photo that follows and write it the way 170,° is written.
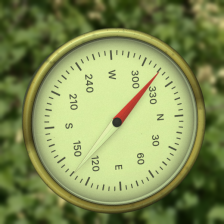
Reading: 315,°
